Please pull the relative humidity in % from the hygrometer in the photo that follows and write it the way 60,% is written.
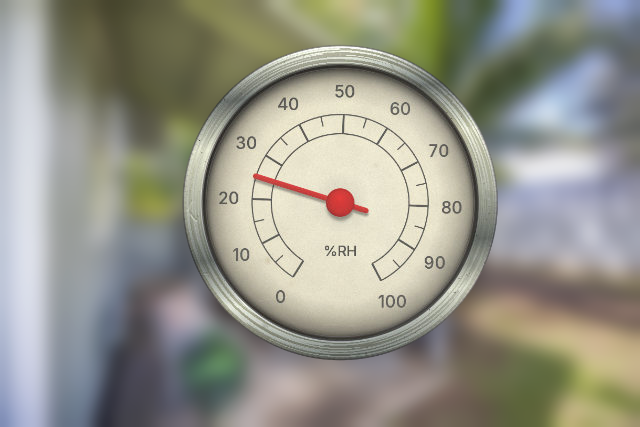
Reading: 25,%
